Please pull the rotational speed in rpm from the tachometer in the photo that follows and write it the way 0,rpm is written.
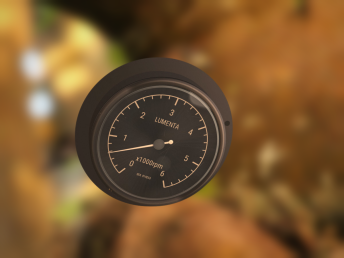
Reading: 600,rpm
